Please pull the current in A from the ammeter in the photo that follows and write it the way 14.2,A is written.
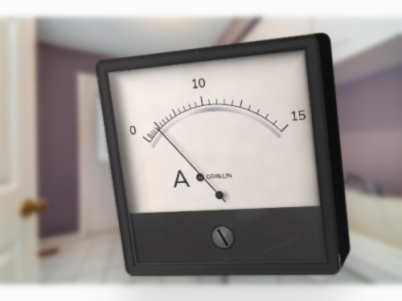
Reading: 5,A
